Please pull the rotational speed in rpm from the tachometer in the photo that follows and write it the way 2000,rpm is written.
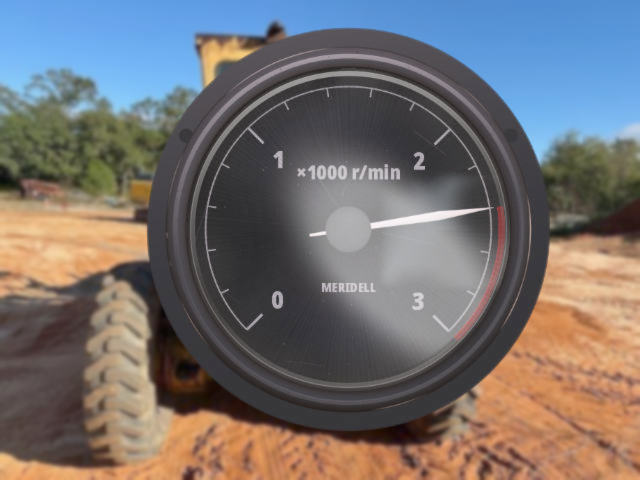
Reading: 2400,rpm
